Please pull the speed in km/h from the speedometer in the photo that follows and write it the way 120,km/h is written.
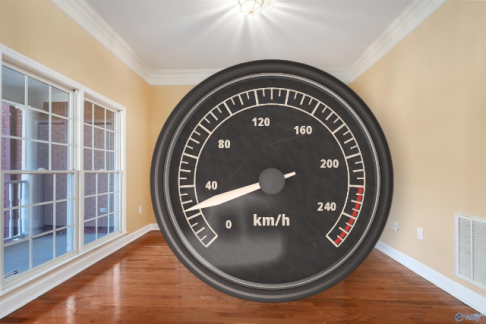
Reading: 25,km/h
